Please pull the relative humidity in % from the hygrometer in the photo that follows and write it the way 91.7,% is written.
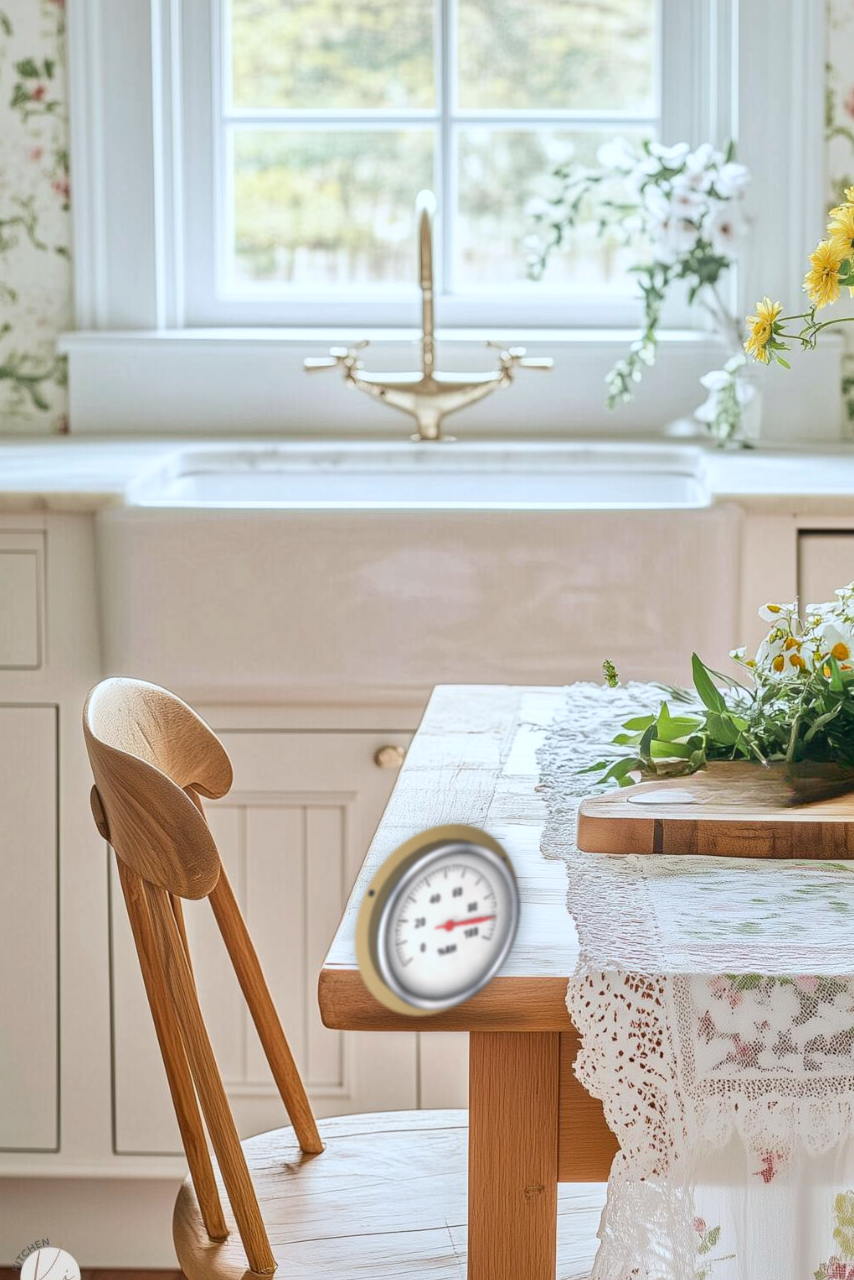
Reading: 90,%
